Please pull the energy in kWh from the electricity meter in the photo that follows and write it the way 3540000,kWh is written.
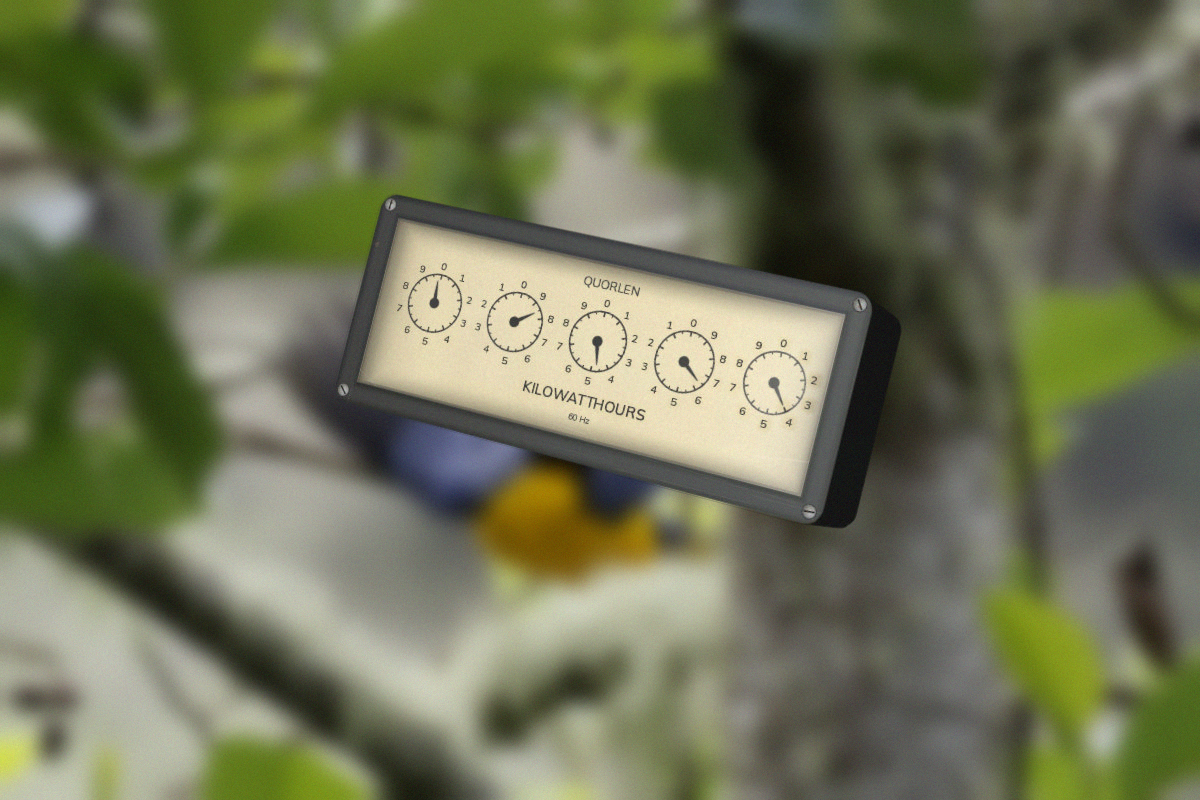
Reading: 98464,kWh
